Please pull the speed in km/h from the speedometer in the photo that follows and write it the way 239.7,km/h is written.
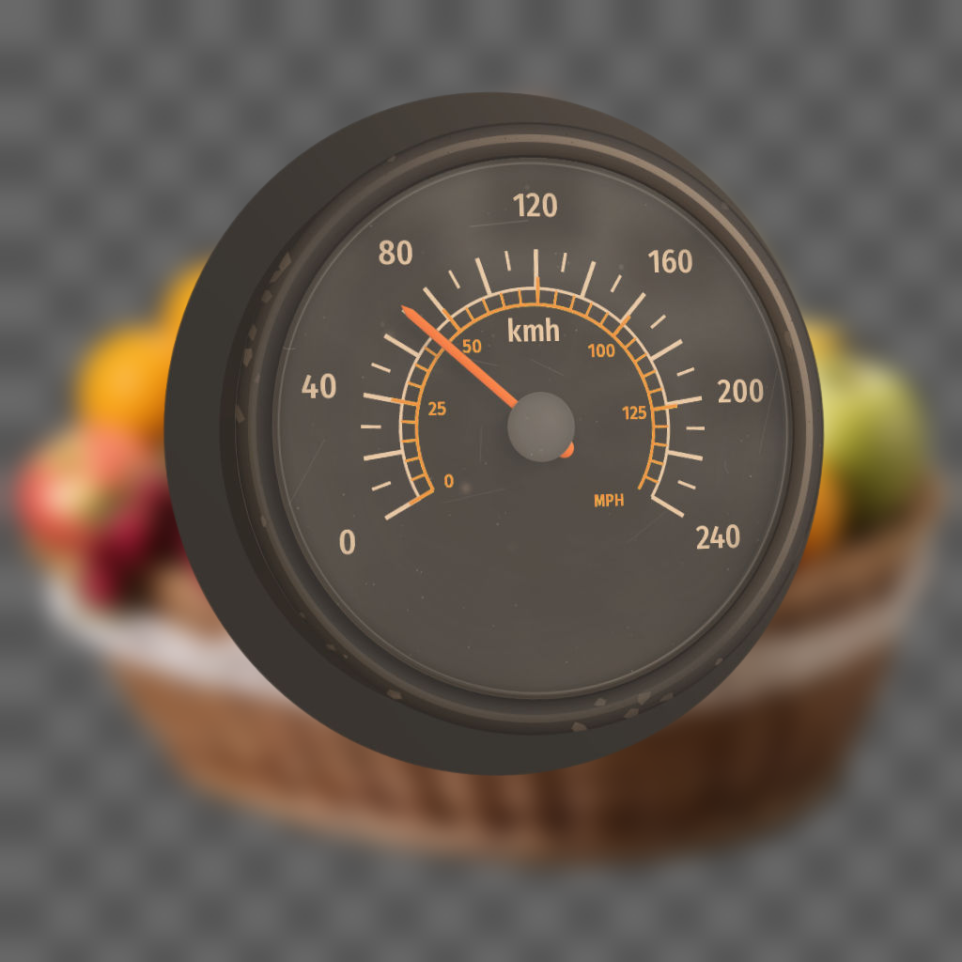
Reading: 70,km/h
